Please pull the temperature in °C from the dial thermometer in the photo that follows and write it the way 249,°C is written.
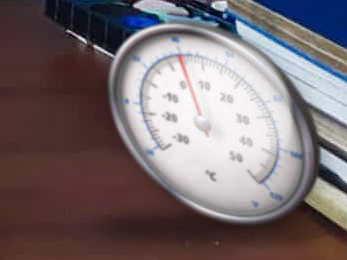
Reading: 5,°C
